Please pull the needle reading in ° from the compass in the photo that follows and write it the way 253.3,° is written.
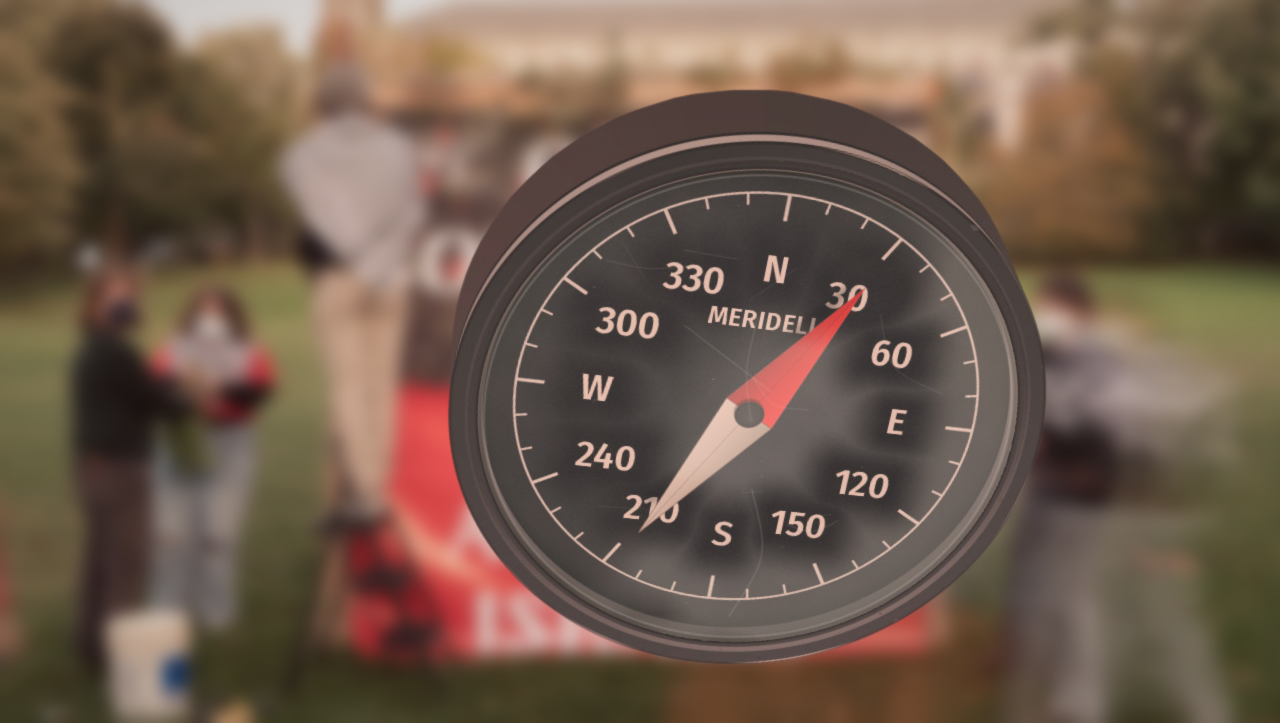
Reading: 30,°
